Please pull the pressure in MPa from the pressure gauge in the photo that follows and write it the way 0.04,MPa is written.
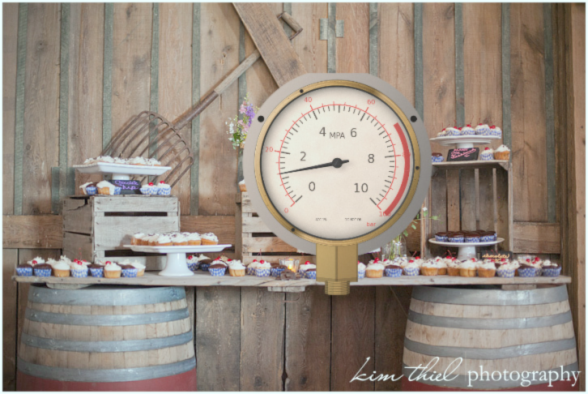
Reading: 1.2,MPa
